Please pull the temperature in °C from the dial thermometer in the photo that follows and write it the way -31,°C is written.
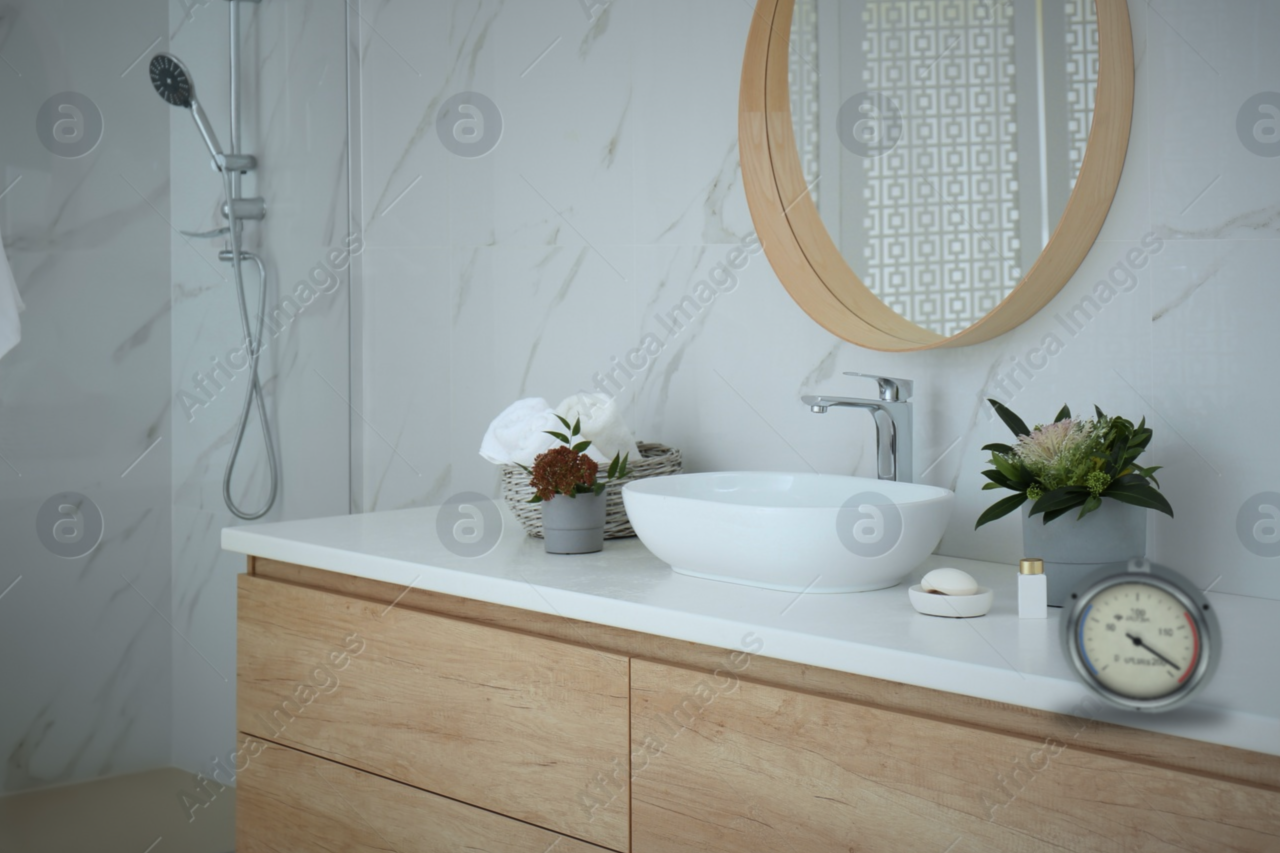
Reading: 190,°C
